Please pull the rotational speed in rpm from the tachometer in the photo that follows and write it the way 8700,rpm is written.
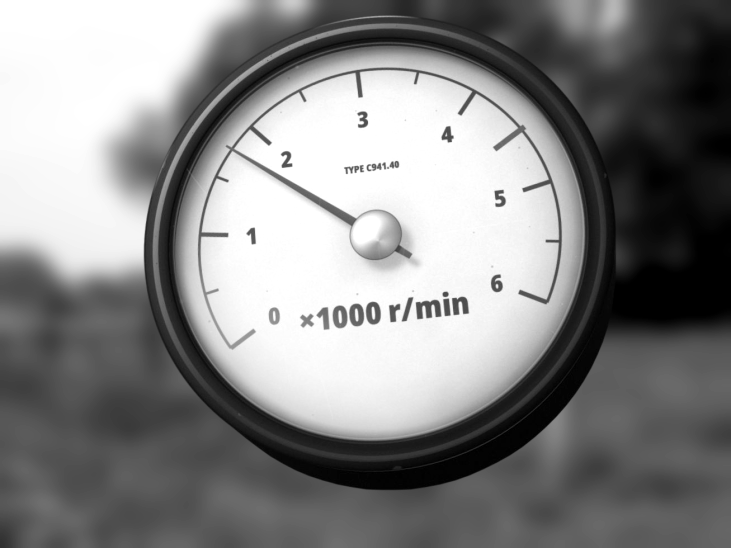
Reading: 1750,rpm
